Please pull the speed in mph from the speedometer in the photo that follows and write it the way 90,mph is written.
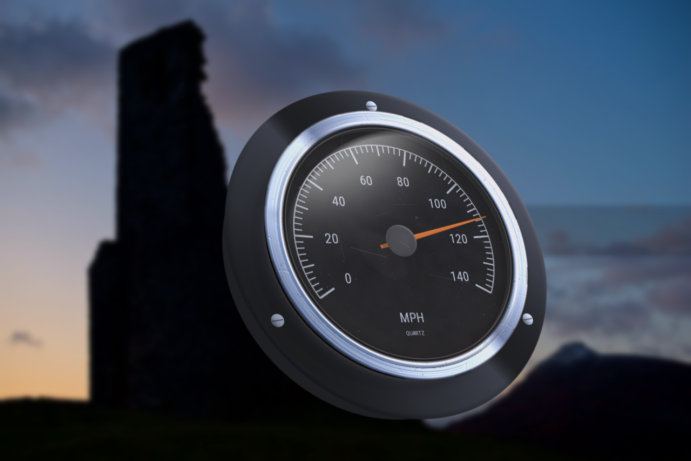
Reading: 114,mph
